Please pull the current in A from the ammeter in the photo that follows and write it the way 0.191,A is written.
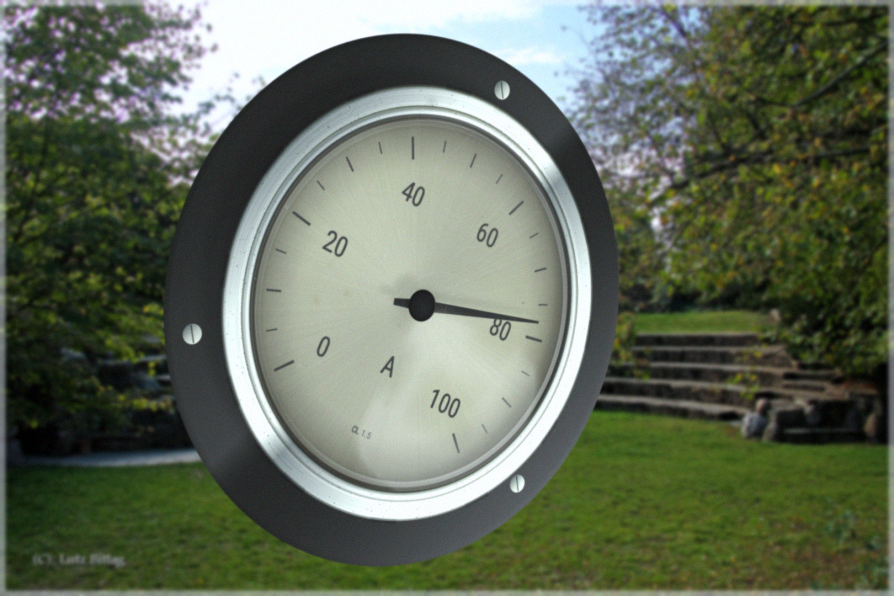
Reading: 77.5,A
